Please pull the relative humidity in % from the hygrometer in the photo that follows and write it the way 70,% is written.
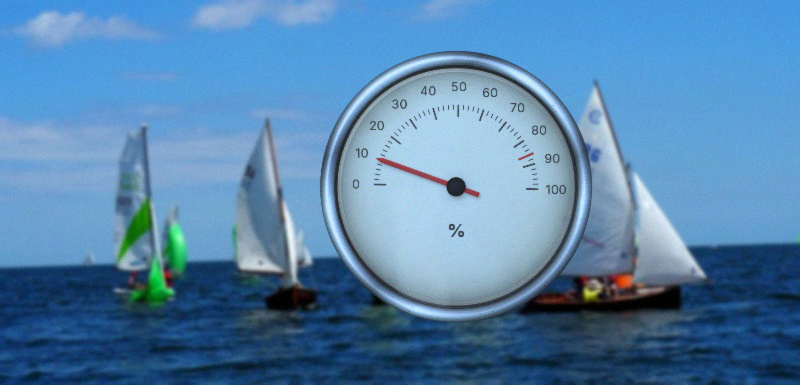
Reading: 10,%
